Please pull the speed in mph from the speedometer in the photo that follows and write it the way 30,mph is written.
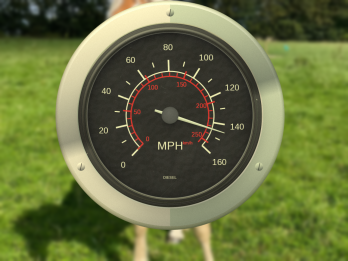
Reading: 145,mph
